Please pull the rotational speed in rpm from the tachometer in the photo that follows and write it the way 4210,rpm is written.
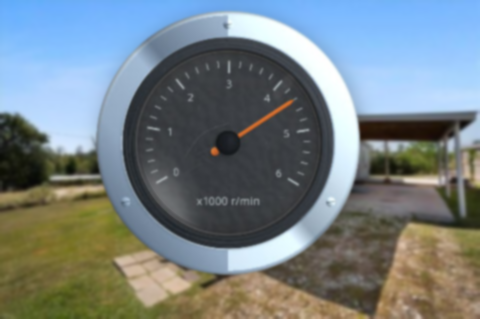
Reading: 4400,rpm
